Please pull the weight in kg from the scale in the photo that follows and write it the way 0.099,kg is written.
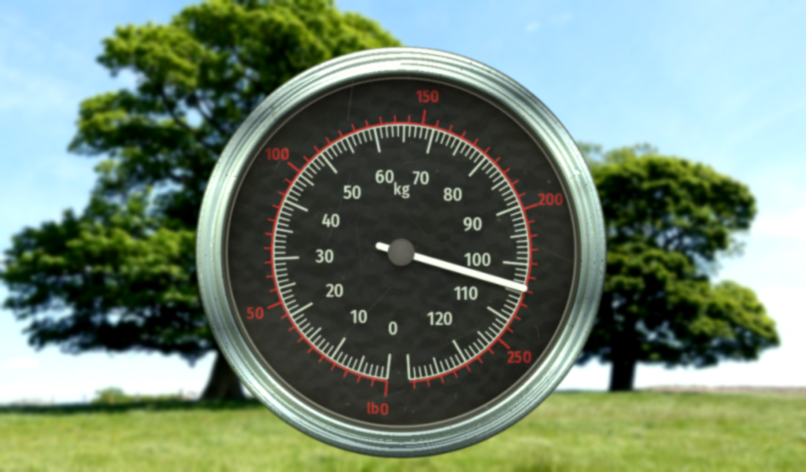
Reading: 104,kg
